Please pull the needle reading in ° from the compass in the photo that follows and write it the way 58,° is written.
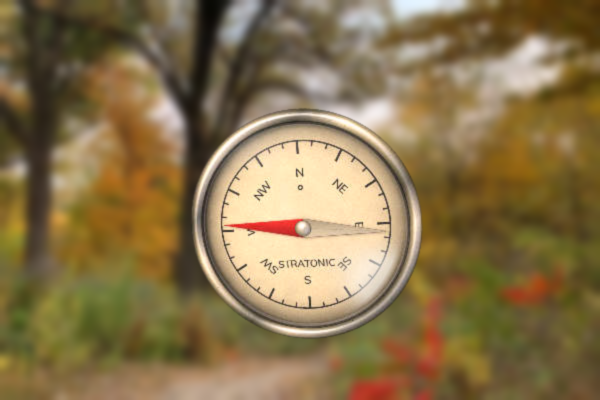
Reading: 275,°
